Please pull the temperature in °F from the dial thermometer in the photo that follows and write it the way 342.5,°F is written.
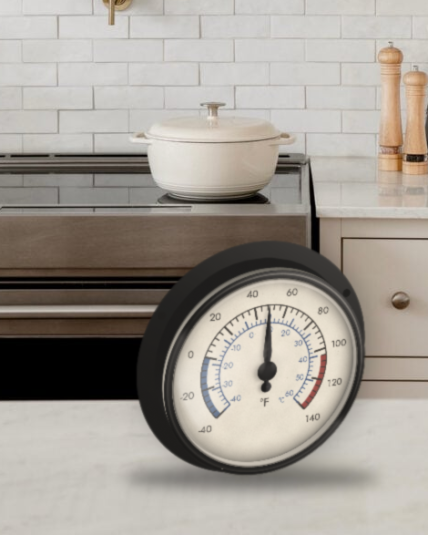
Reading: 48,°F
